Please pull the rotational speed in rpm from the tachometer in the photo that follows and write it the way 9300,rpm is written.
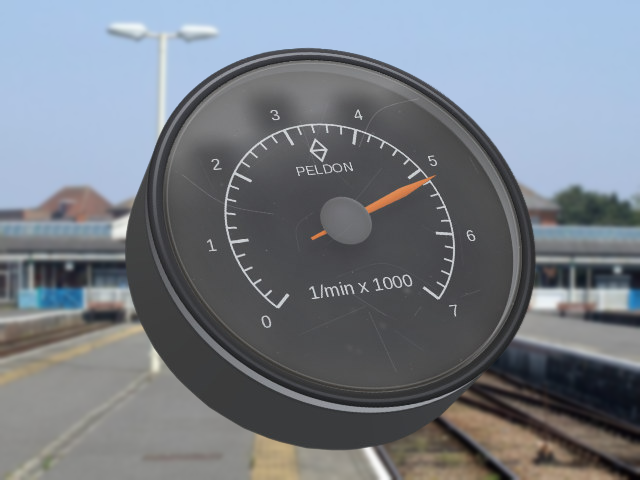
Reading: 5200,rpm
